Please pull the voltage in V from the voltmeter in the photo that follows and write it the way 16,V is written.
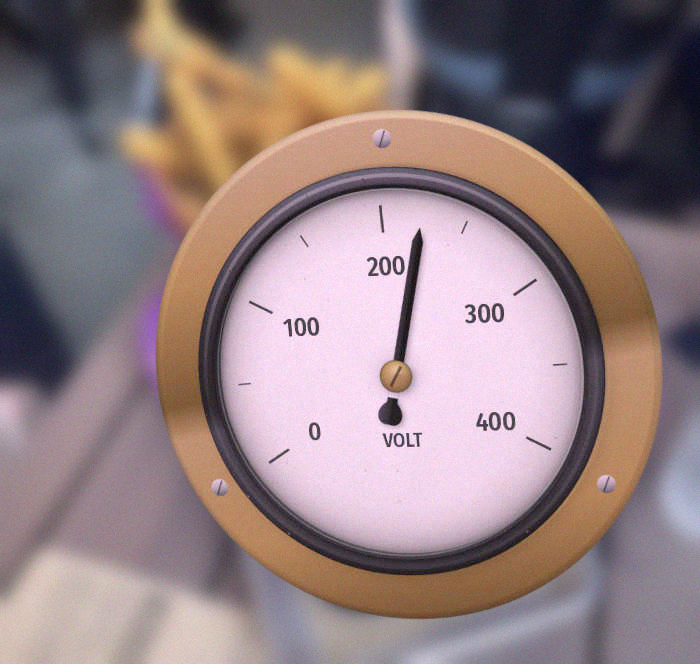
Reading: 225,V
